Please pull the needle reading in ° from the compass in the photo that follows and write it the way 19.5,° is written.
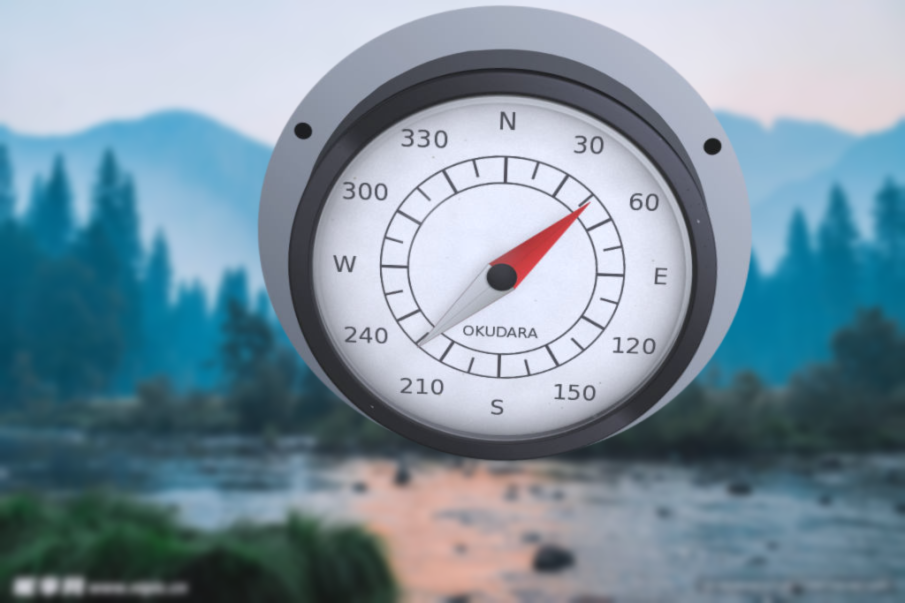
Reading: 45,°
